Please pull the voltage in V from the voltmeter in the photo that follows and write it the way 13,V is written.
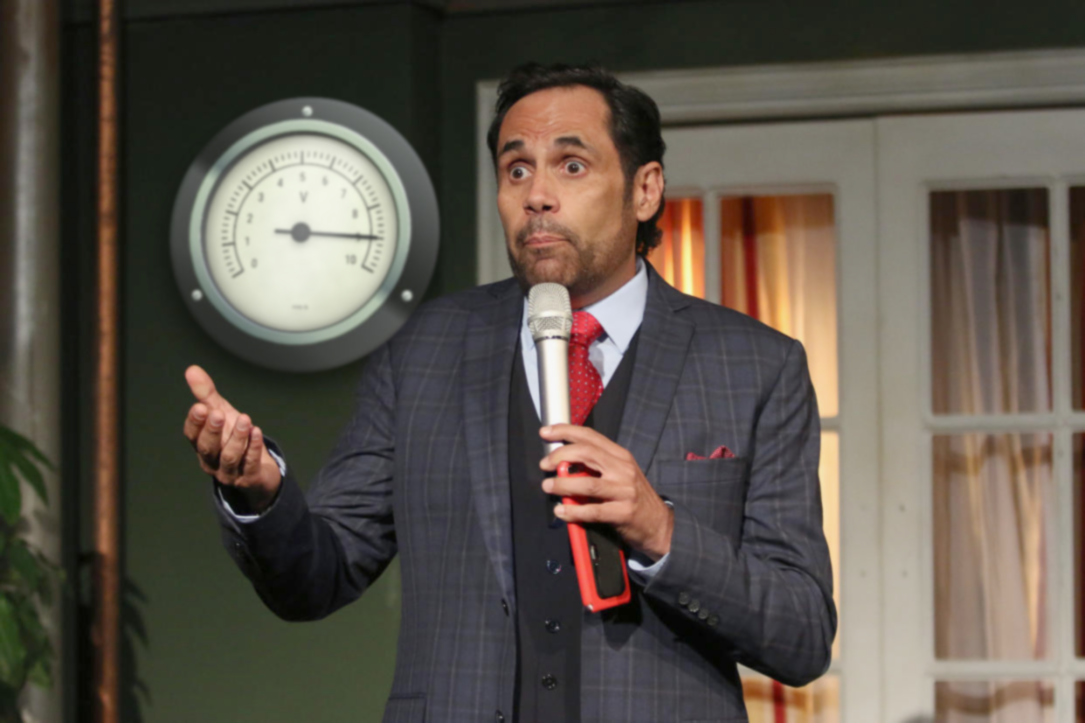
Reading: 9,V
